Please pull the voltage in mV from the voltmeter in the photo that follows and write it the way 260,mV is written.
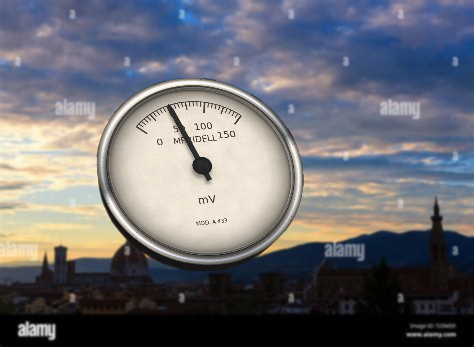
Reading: 50,mV
